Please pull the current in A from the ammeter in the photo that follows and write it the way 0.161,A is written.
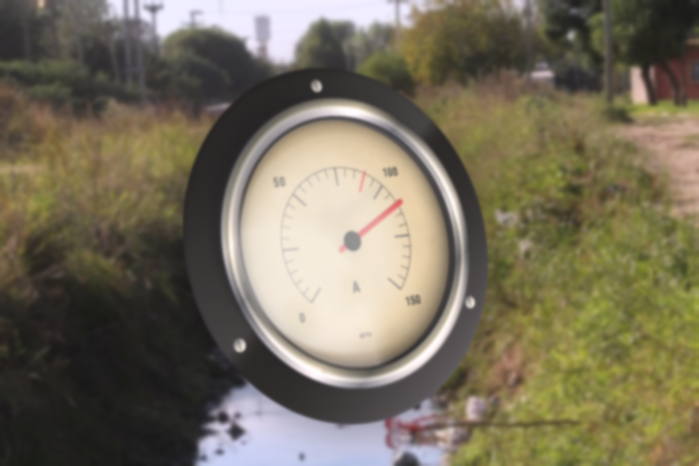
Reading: 110,A
